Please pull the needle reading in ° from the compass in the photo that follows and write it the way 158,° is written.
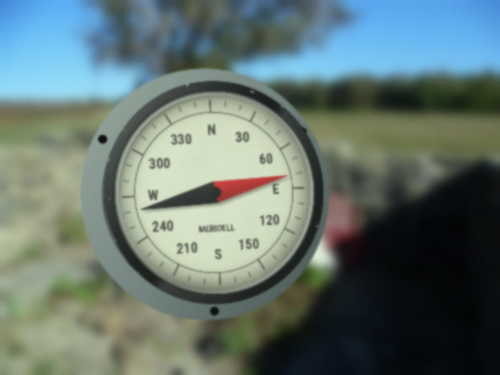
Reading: 80,°
